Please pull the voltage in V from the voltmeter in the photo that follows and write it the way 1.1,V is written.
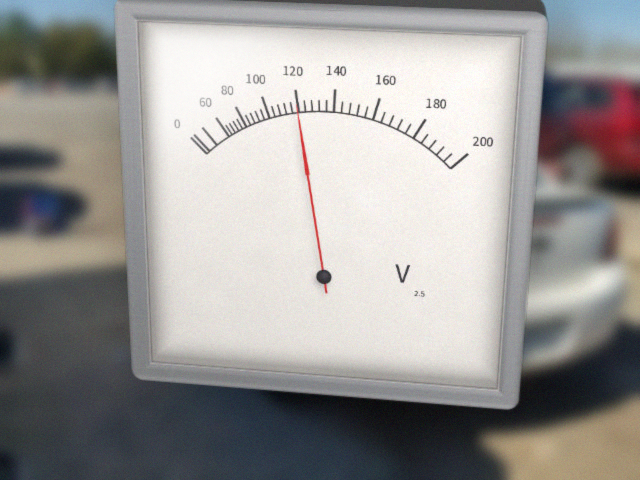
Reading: 120,V
